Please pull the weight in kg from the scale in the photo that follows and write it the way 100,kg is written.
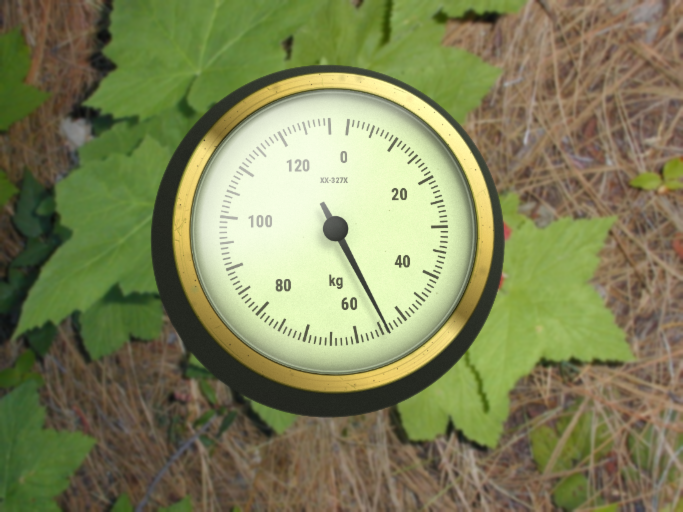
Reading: 54,kg
